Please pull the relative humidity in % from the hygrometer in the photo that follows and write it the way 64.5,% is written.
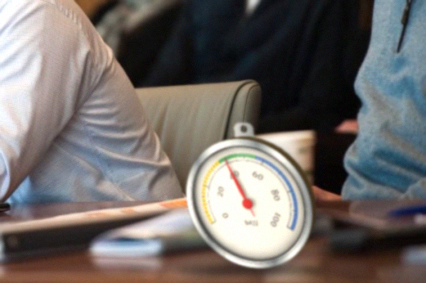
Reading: 40,%
